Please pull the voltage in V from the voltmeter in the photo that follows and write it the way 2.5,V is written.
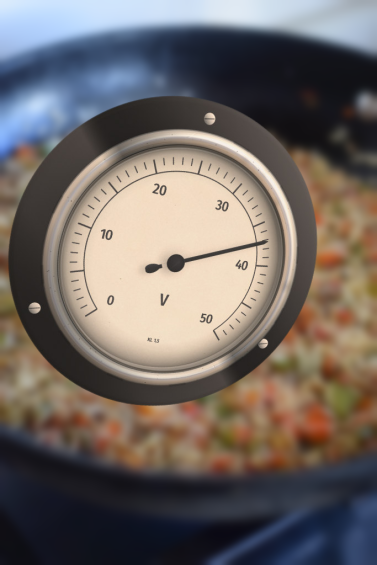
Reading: 37,V
